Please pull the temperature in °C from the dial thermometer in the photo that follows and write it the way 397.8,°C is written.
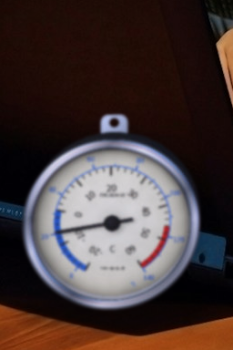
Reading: -6,°C
